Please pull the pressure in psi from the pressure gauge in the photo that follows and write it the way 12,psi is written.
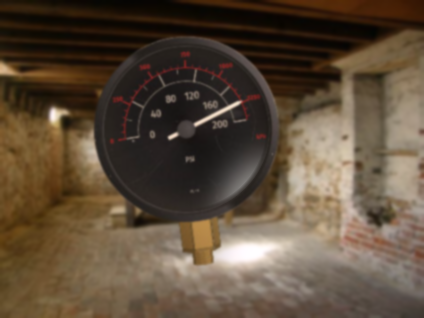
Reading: 180,psi
